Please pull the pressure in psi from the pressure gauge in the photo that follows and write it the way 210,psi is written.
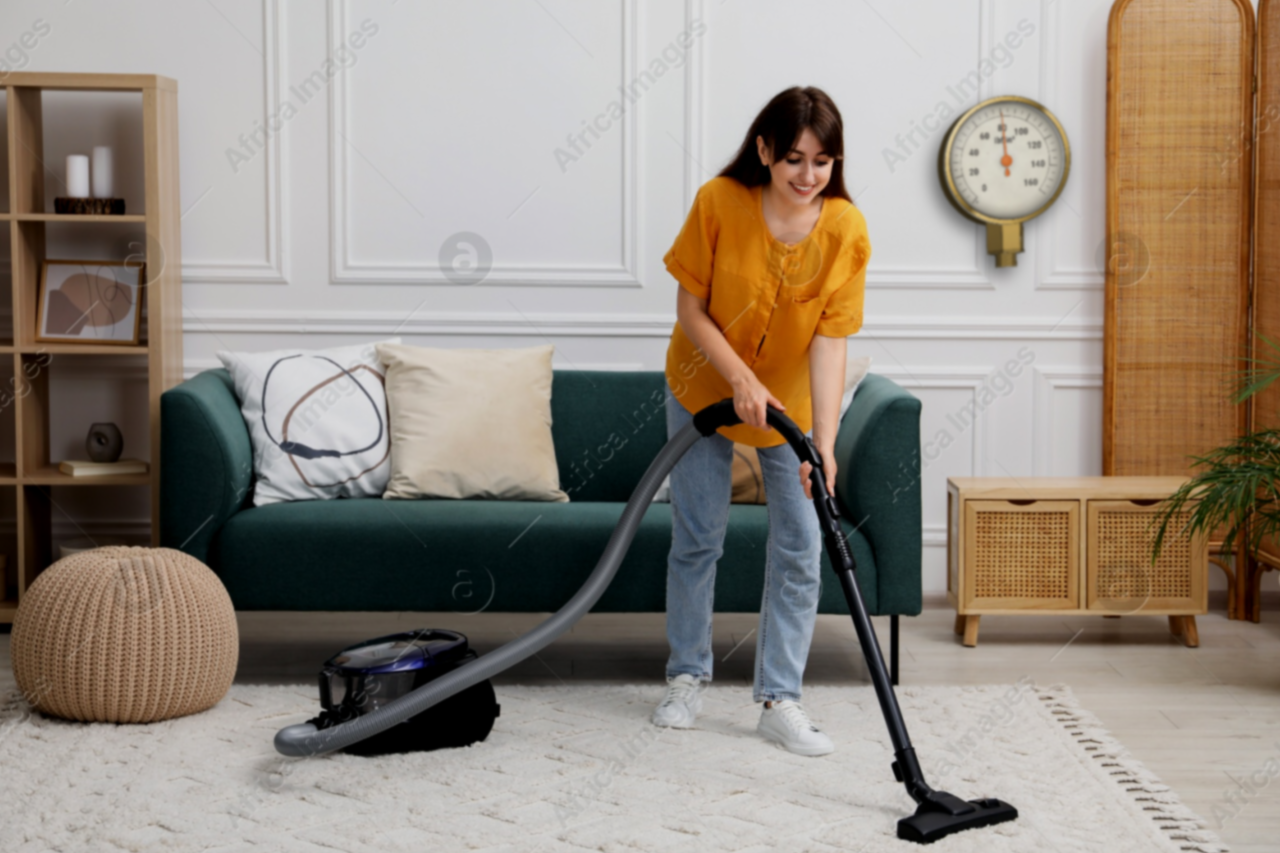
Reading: 80,psi
